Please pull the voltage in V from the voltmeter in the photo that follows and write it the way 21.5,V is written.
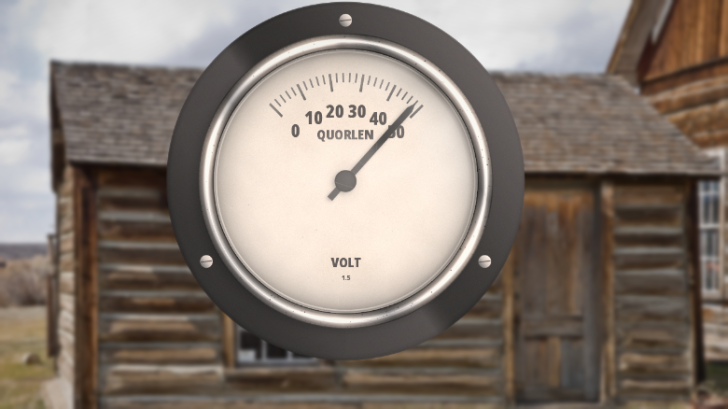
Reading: 48,V
